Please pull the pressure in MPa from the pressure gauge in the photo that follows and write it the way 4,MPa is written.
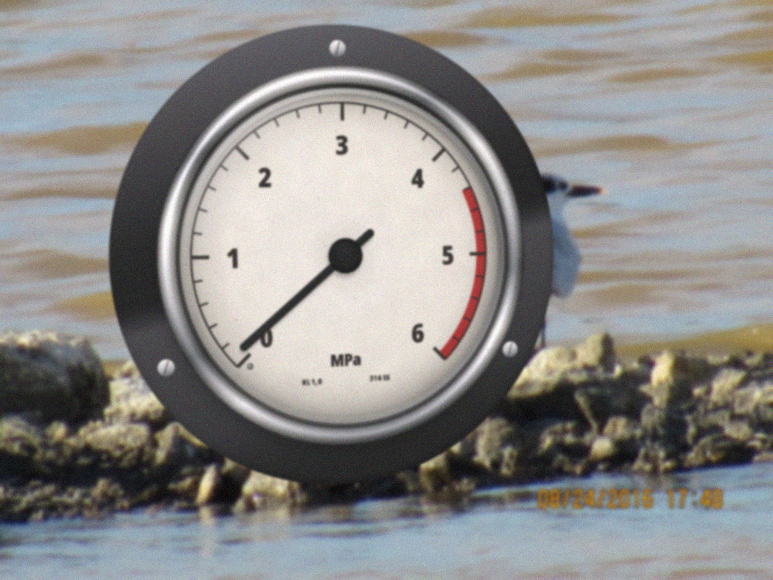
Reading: 0.1,MPa
